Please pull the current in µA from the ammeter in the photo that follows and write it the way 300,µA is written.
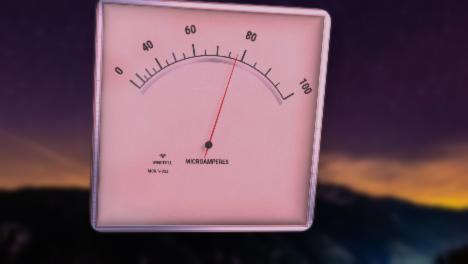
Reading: 77.5,µA
